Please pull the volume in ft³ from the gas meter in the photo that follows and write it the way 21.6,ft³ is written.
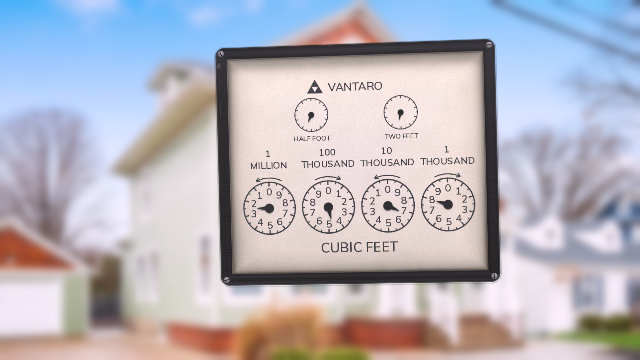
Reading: 246800,ft³
